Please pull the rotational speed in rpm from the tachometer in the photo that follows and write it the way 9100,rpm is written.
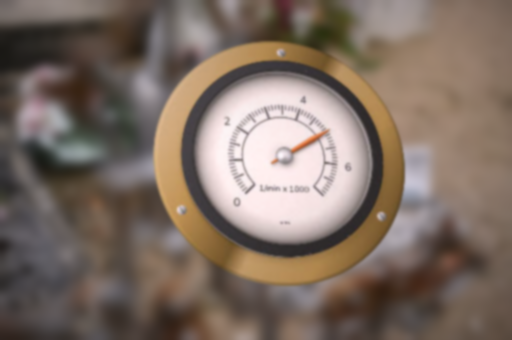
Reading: 5000,rpm
